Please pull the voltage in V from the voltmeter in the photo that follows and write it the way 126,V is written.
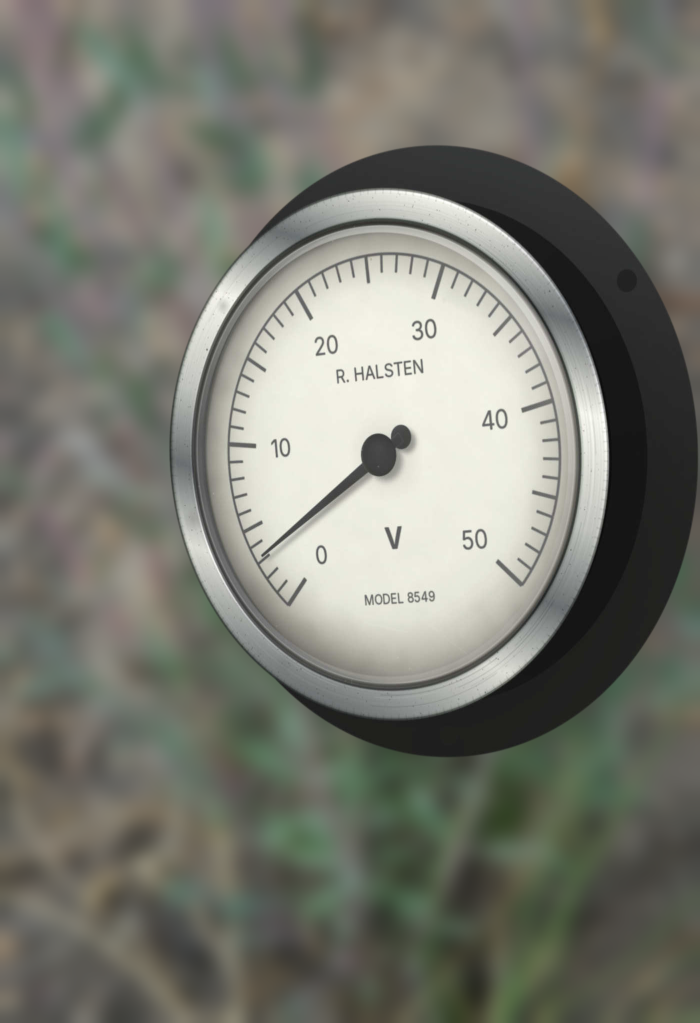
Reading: 3,V
